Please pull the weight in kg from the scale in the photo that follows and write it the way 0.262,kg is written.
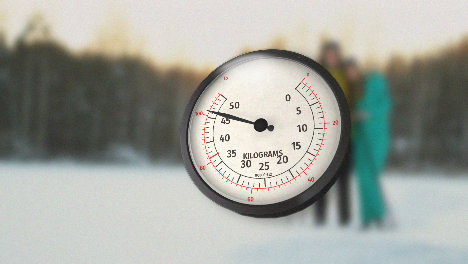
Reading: 46,kg
